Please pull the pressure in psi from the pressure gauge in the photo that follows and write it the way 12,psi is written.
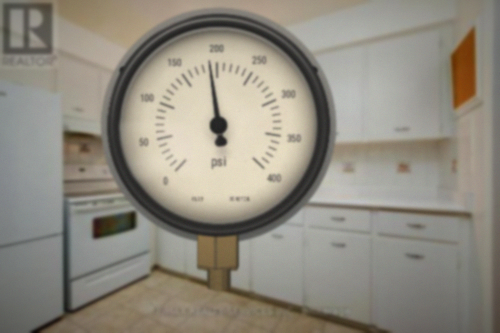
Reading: 190,psi
